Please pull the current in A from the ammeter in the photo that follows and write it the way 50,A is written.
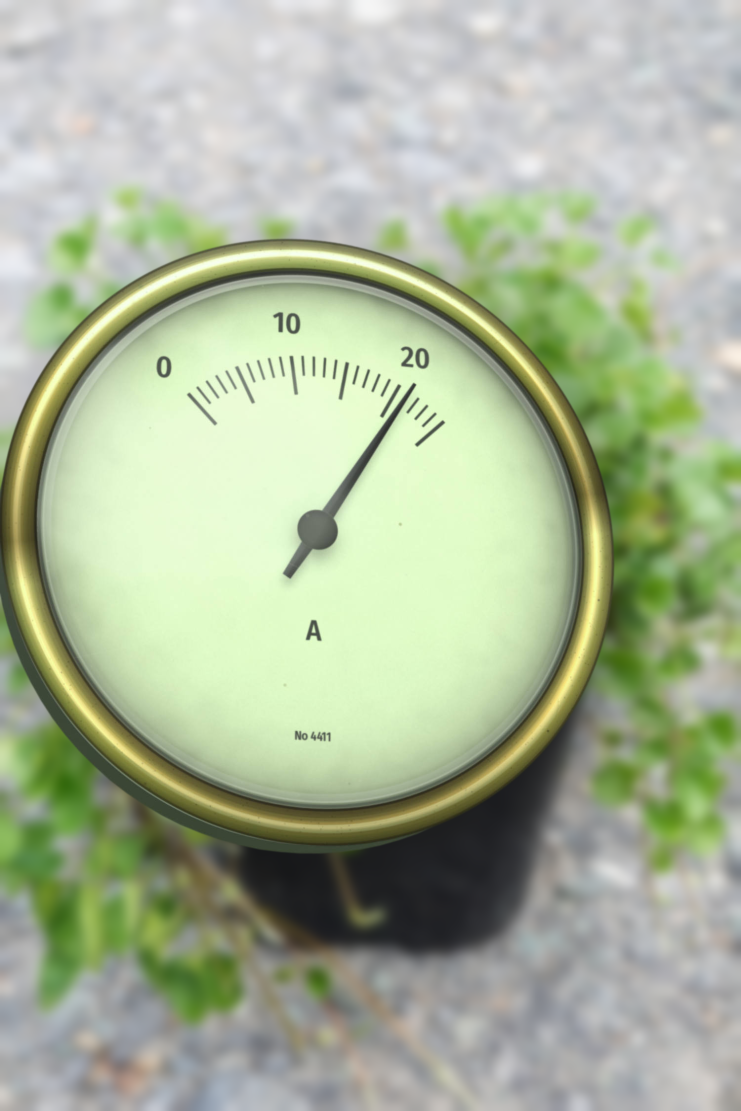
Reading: 21,A
